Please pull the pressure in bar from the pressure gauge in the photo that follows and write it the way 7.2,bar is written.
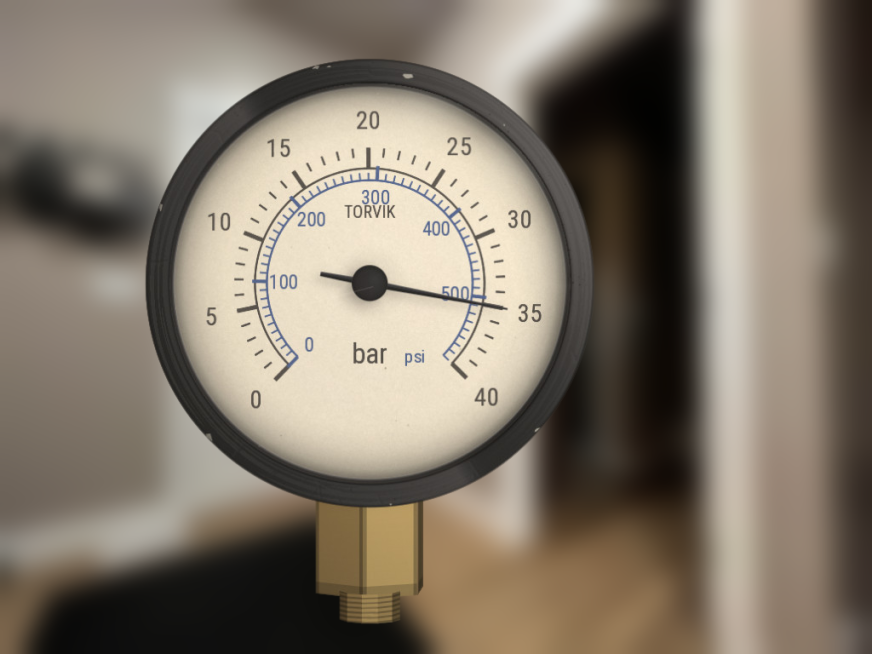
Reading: 35,bar
